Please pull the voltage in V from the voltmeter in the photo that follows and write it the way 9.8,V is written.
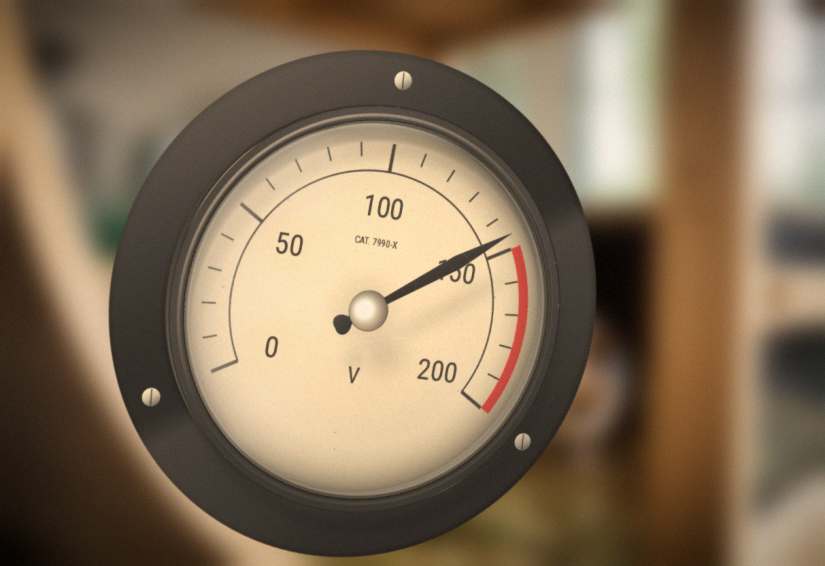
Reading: 145,V
